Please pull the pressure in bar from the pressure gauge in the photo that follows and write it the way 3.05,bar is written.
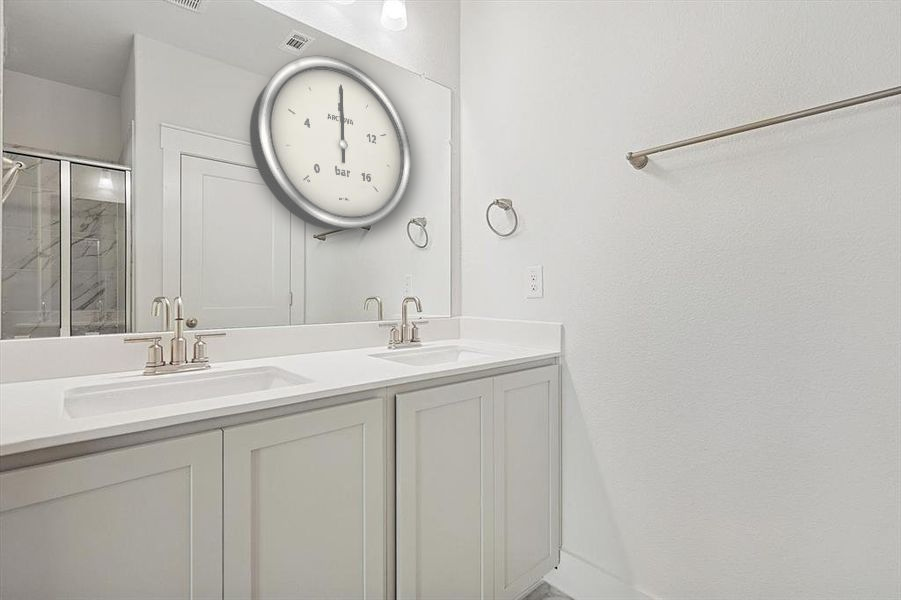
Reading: 8,bar
